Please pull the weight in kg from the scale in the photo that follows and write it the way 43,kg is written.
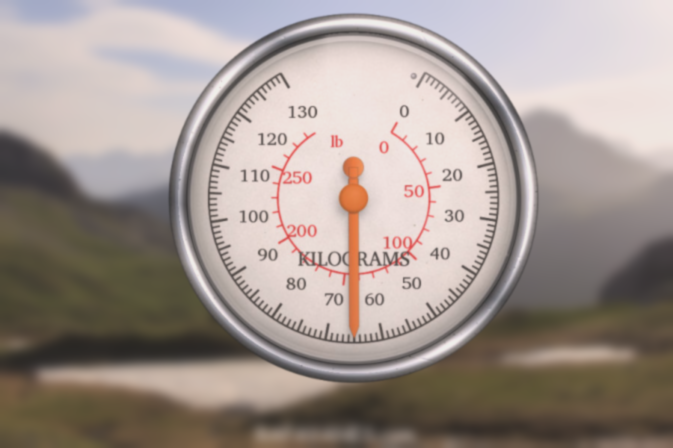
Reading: 65,kg
